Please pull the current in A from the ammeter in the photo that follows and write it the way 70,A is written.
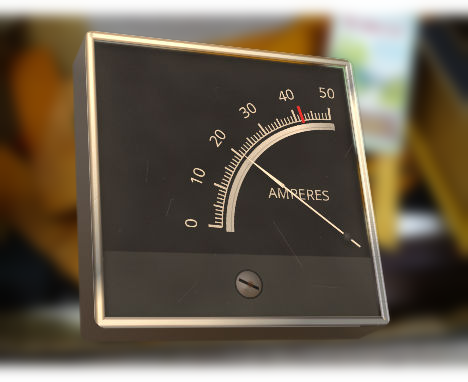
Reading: 20,A
